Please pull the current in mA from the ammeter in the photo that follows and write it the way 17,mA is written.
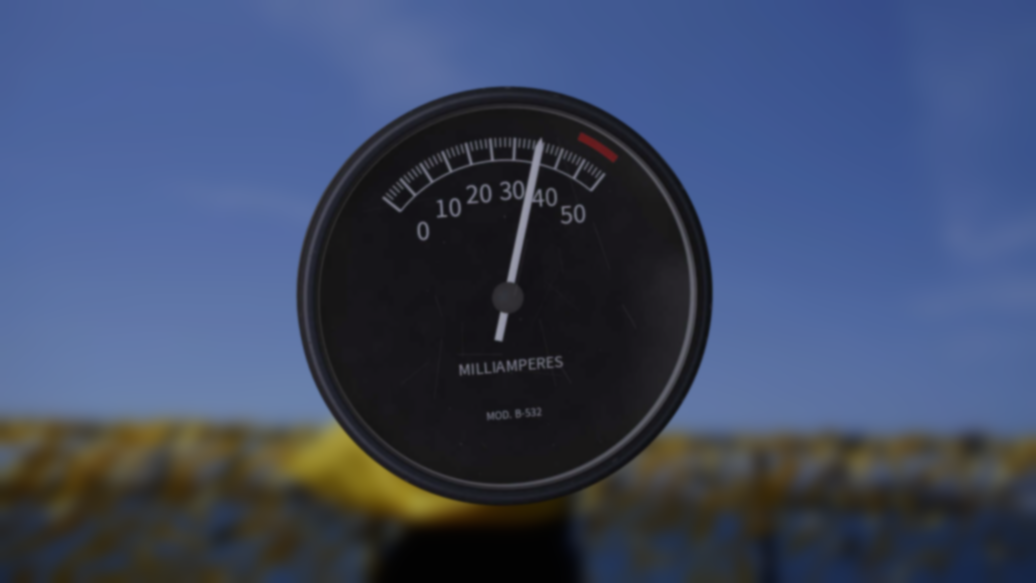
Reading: 35,mA
